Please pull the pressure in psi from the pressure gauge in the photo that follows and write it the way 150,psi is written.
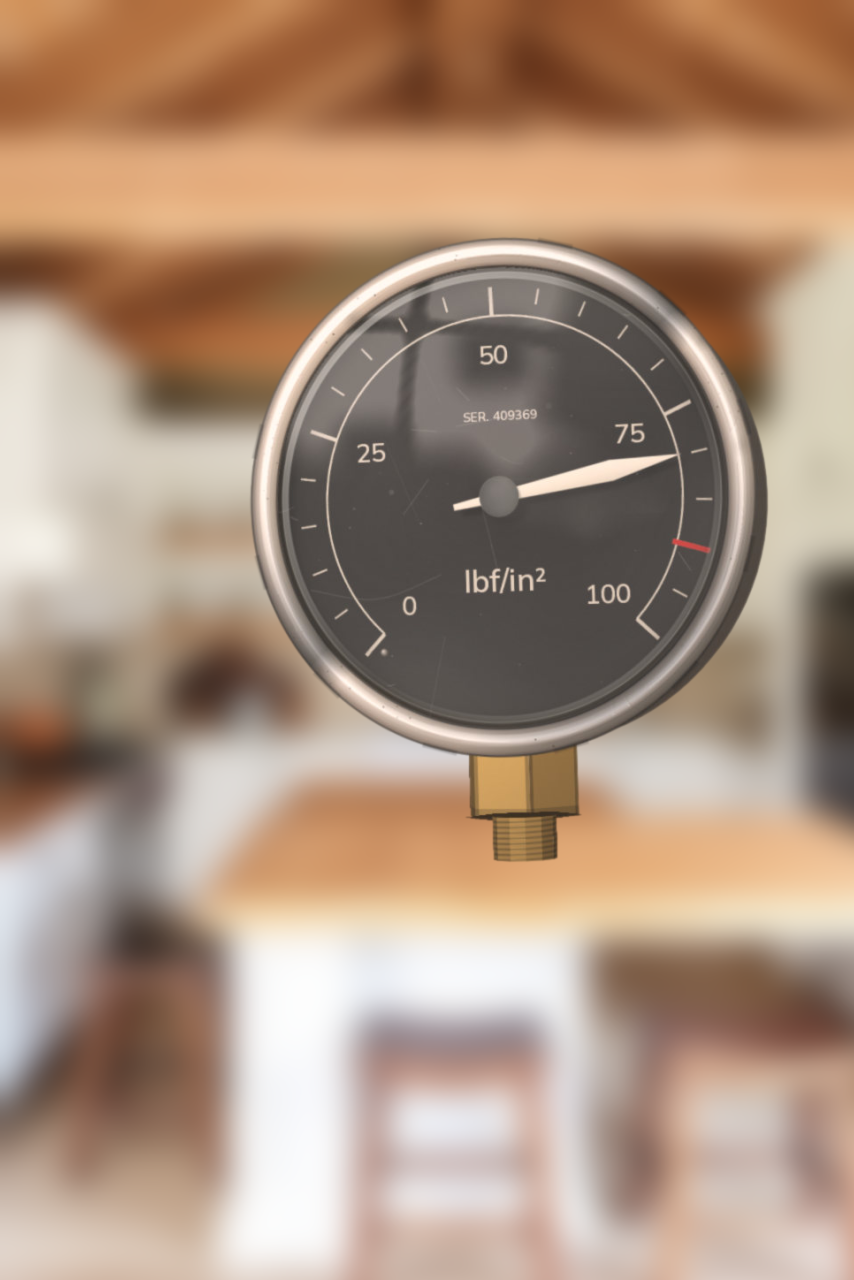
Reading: 80,psi
